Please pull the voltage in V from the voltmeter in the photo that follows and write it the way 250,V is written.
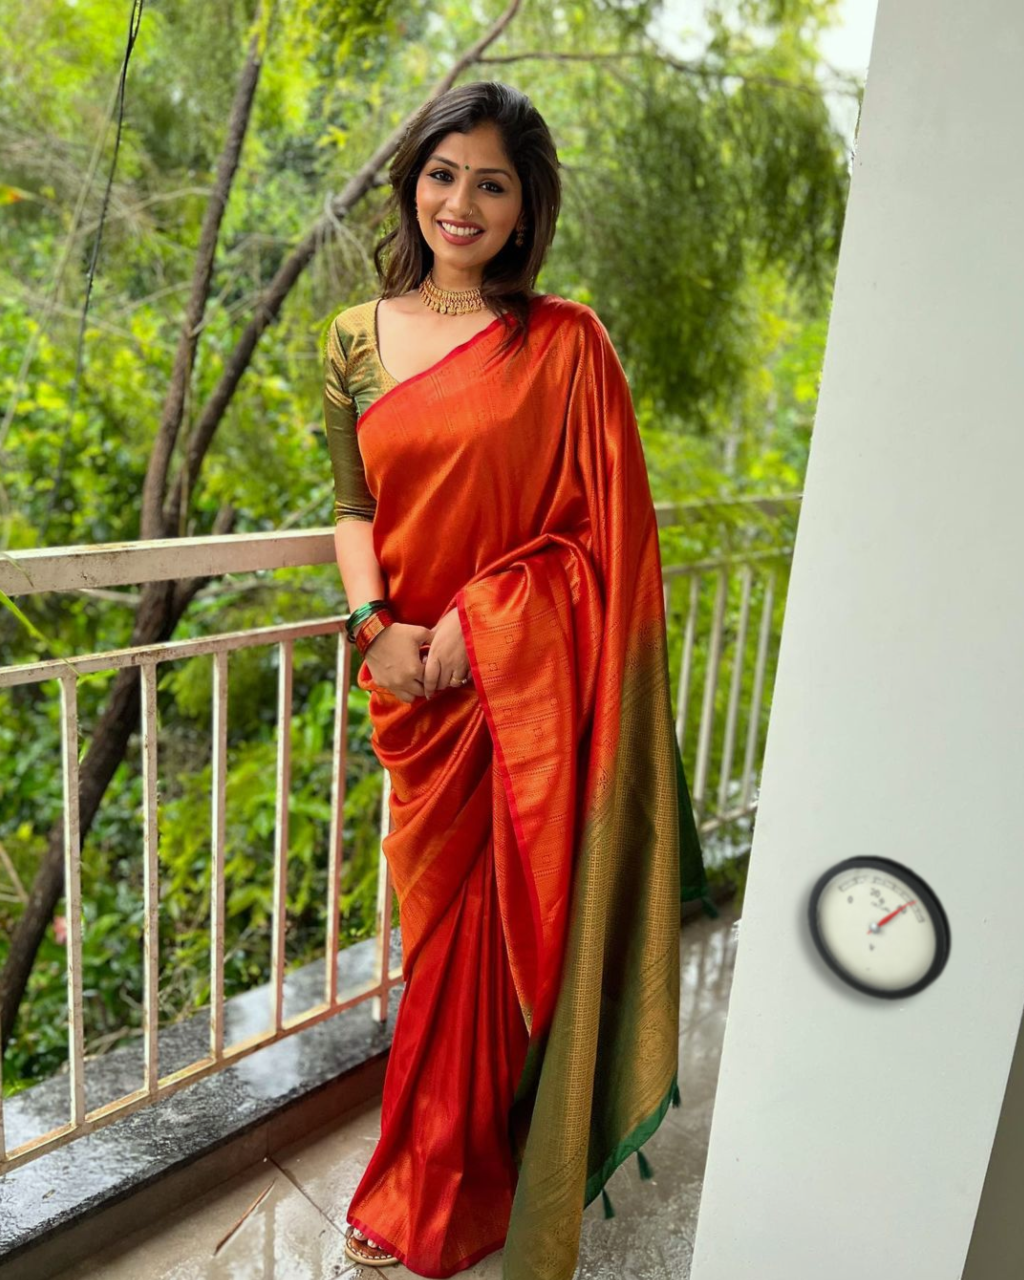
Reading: 40,V
